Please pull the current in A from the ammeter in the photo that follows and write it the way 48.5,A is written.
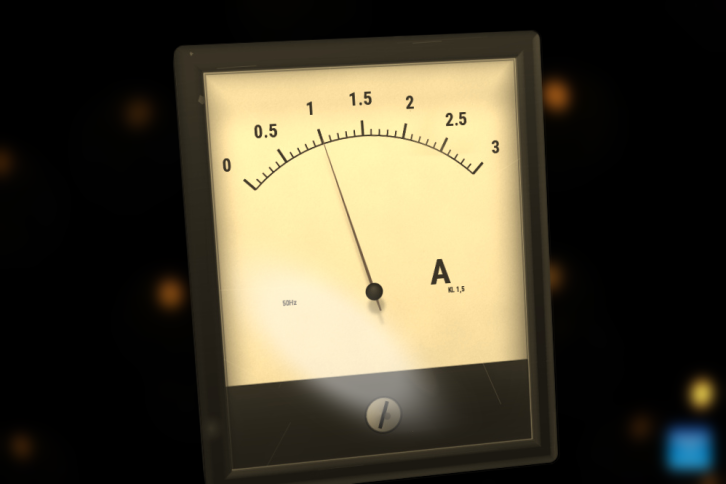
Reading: 1,A
